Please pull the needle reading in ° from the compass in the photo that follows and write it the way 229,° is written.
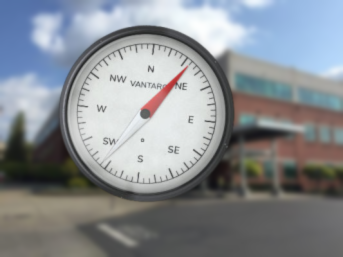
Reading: 35,°
